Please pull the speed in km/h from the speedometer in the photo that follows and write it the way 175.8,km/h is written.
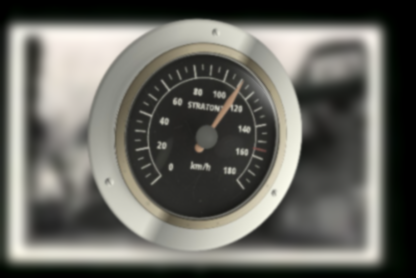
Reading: 110,km/h
